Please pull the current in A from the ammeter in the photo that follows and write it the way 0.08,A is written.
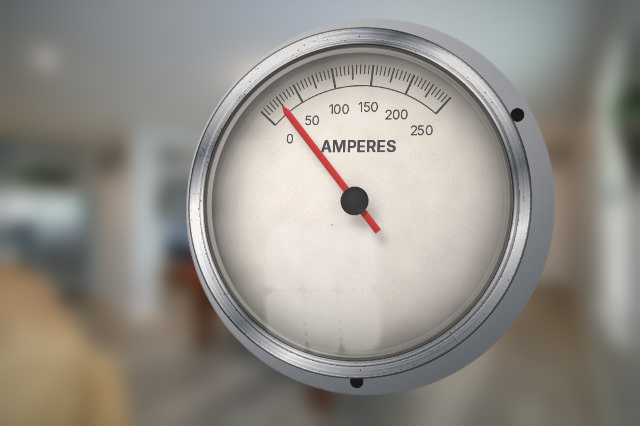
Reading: 25,A
